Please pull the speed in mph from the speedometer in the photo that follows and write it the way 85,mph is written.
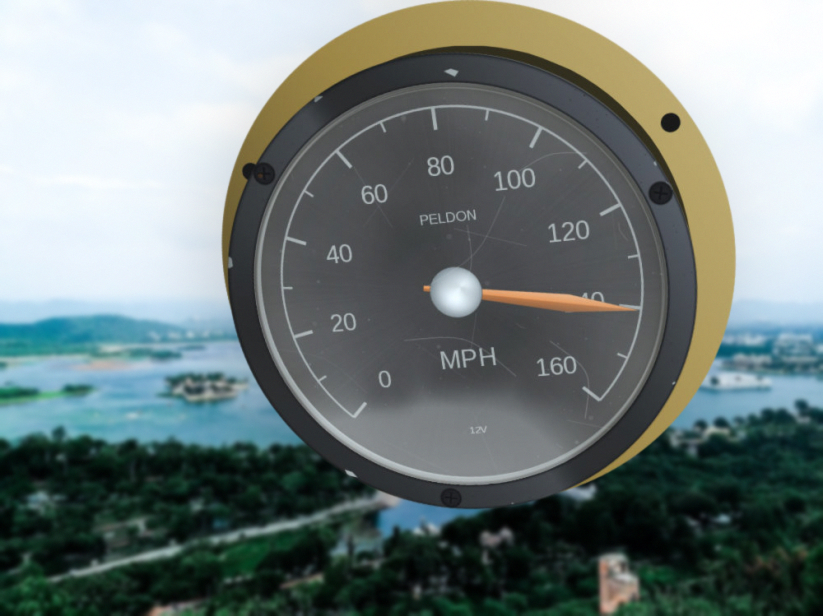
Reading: 140,mph
